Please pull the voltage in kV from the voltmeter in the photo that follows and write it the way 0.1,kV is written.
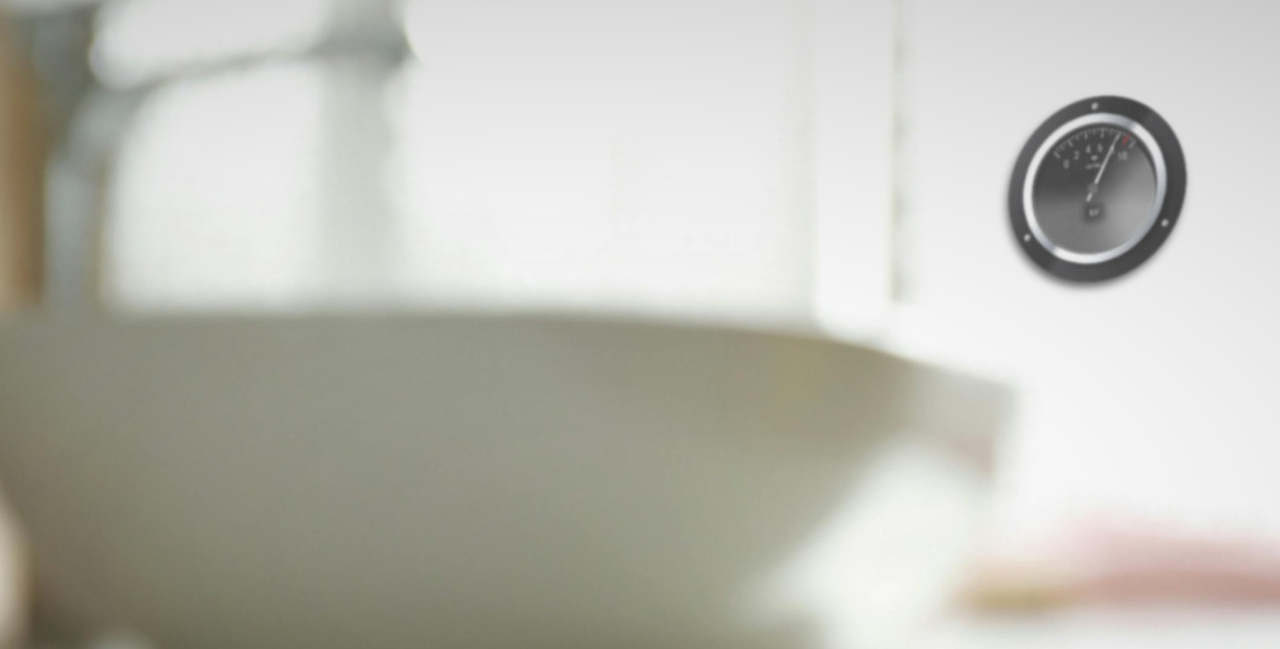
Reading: 8,kV
